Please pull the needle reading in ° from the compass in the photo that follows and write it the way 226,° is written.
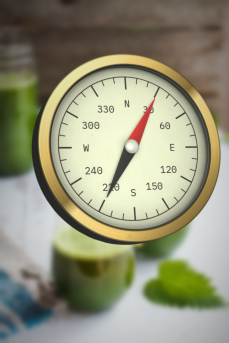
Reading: 30,°
